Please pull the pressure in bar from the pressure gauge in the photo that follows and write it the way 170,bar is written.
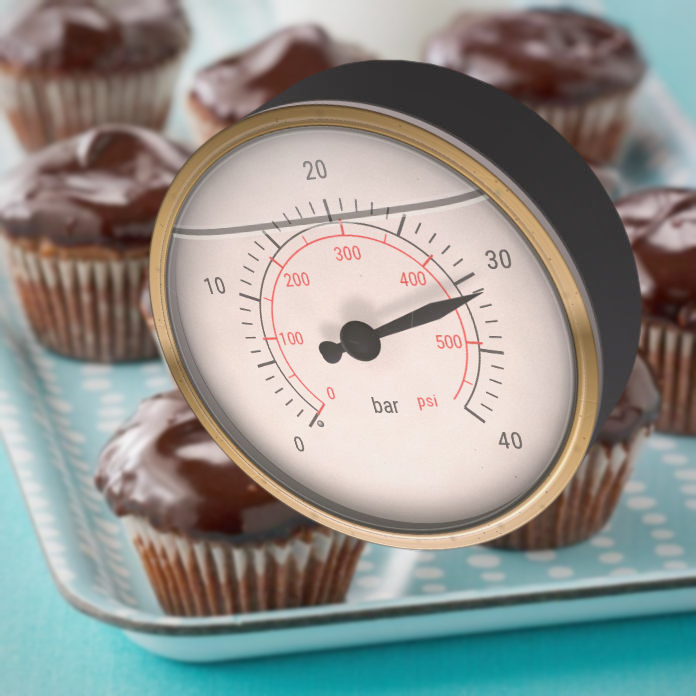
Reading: 31,bar
